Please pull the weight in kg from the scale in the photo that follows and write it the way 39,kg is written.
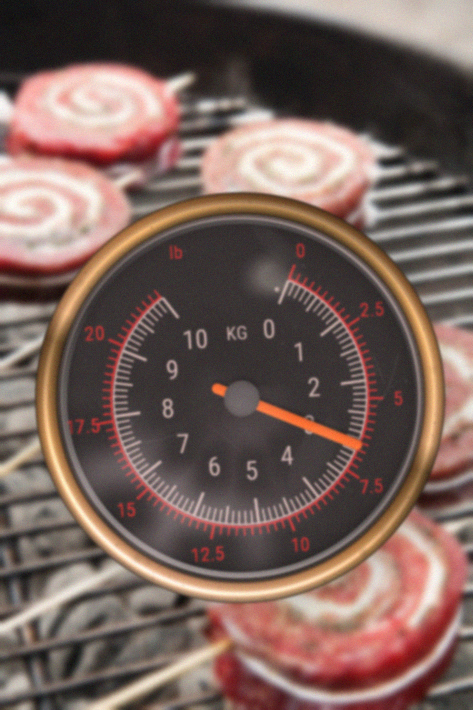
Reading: 3,kg
